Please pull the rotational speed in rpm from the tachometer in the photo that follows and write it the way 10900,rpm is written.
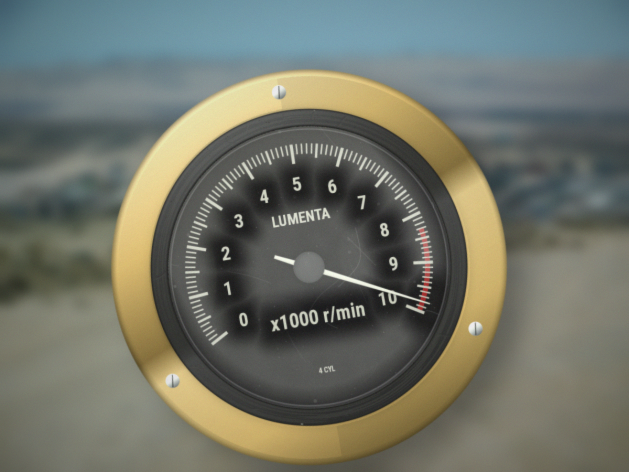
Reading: 9800,rpm
